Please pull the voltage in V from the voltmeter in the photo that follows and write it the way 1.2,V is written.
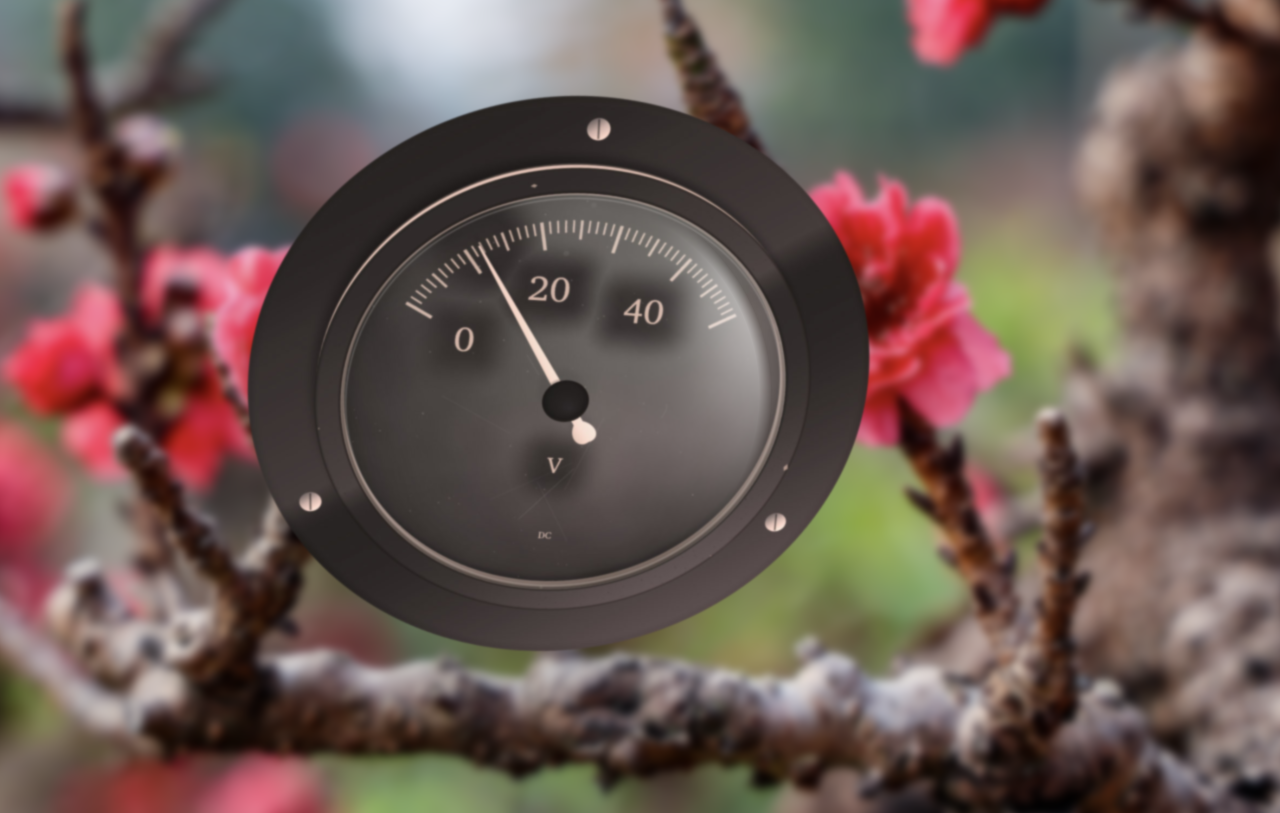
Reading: 12,V
